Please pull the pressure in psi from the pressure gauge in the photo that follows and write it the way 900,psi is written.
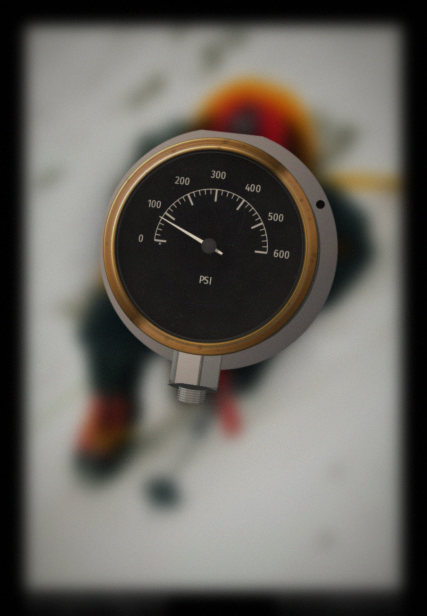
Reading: 80,psi
